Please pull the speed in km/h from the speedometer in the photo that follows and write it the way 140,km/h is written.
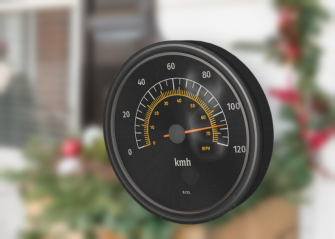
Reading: 107.5,km/h
